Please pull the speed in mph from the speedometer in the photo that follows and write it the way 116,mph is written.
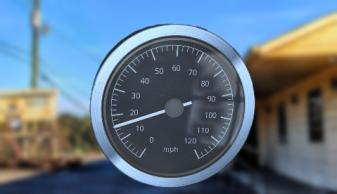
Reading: 16,mph
